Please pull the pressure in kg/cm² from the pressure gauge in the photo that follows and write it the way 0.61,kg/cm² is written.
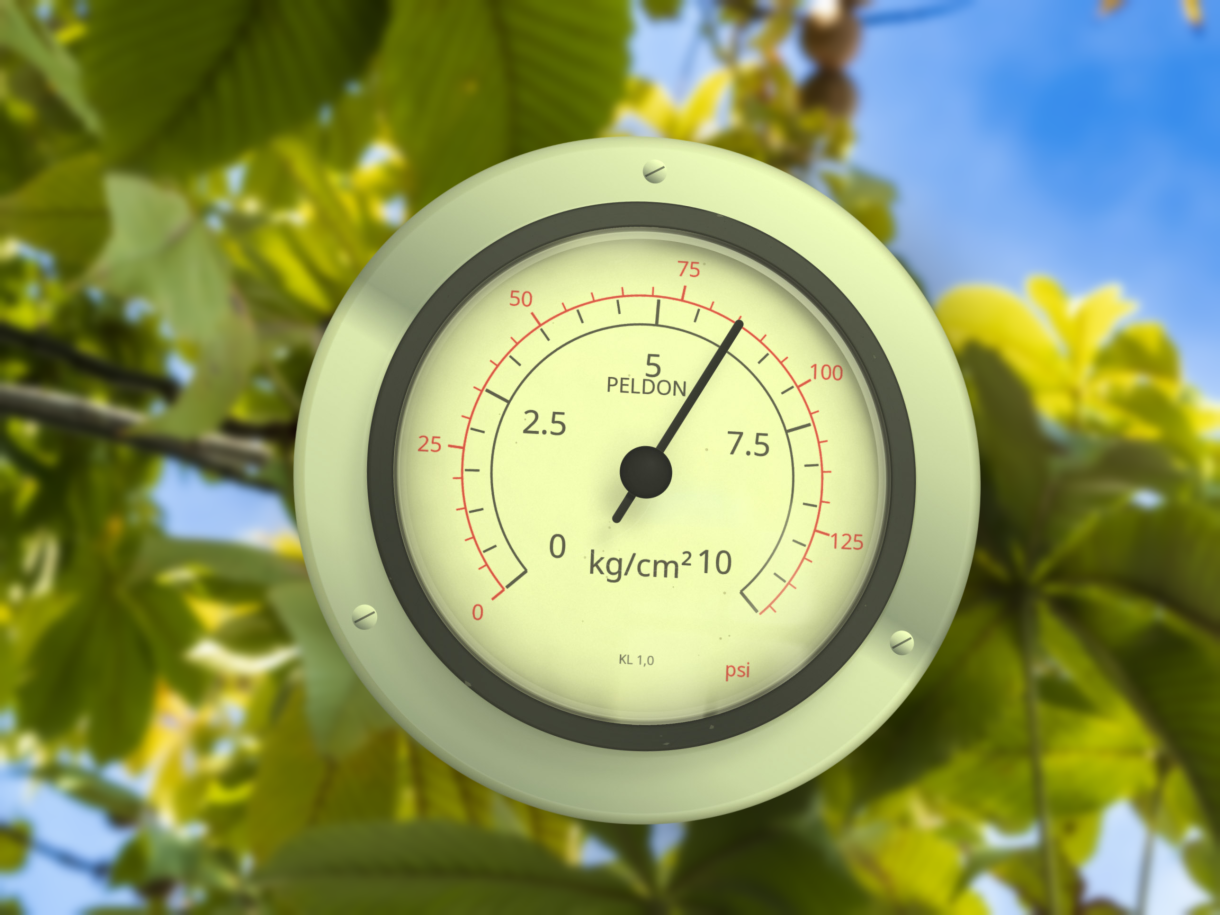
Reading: 6,kg/cm²
